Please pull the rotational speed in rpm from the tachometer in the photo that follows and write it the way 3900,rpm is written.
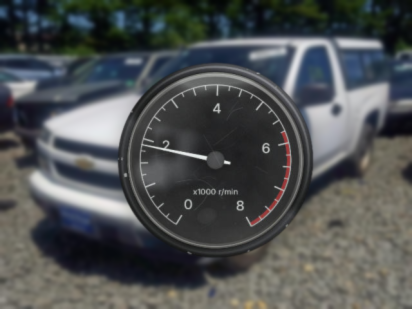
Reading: 1875,rpm
